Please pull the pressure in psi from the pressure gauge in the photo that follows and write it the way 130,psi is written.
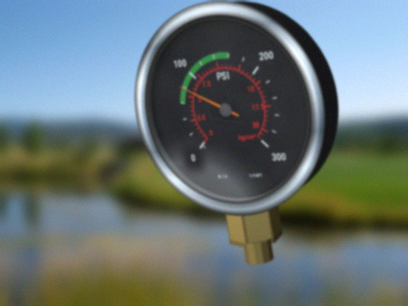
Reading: 80,psi
